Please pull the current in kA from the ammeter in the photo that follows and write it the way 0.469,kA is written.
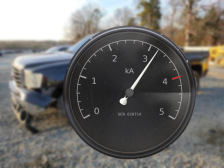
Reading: 3.2,kA
